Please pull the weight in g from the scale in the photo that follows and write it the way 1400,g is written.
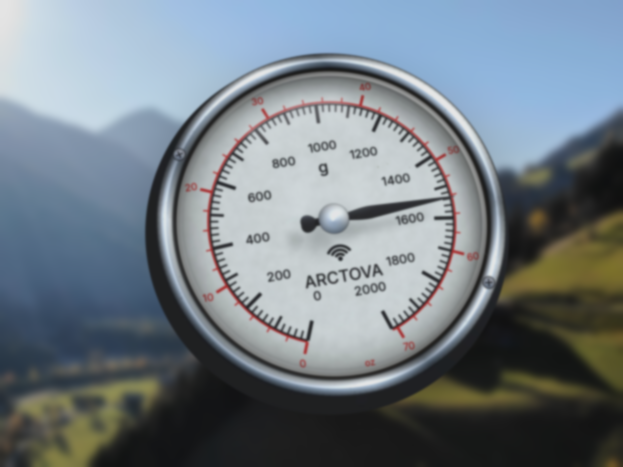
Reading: 1540,g
